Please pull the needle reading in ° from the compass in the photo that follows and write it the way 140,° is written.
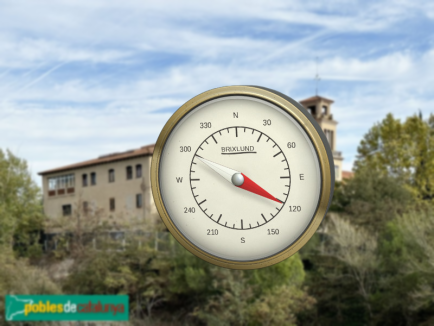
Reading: 120,°
